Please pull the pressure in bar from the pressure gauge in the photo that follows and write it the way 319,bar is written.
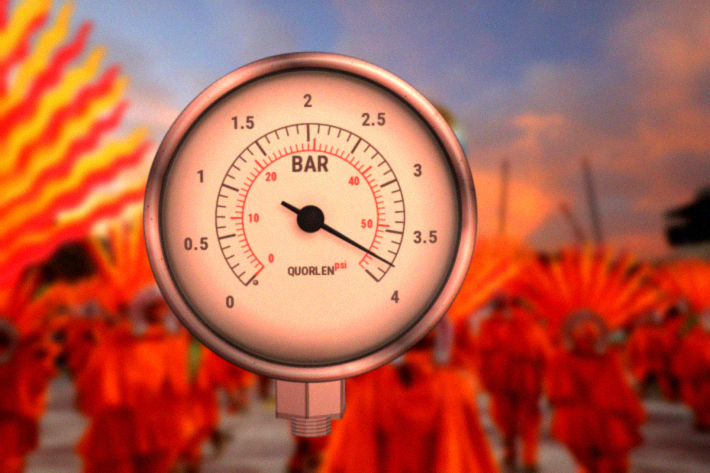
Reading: 3.8,bar
